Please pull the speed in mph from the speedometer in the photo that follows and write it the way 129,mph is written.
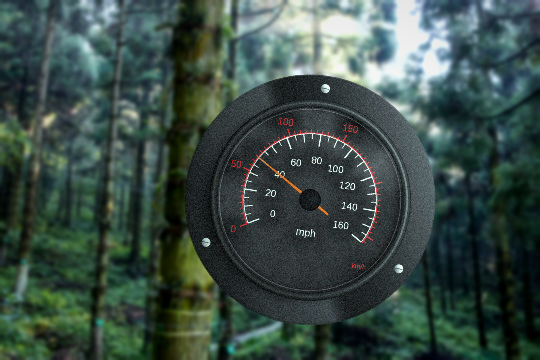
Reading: 40,mph
